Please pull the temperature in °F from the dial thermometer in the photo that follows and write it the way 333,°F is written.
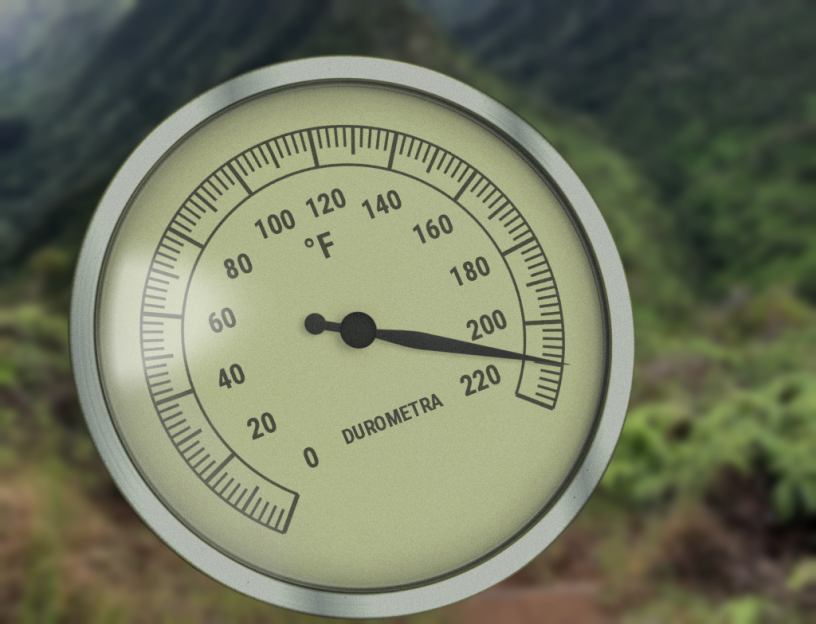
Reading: 210,°F
